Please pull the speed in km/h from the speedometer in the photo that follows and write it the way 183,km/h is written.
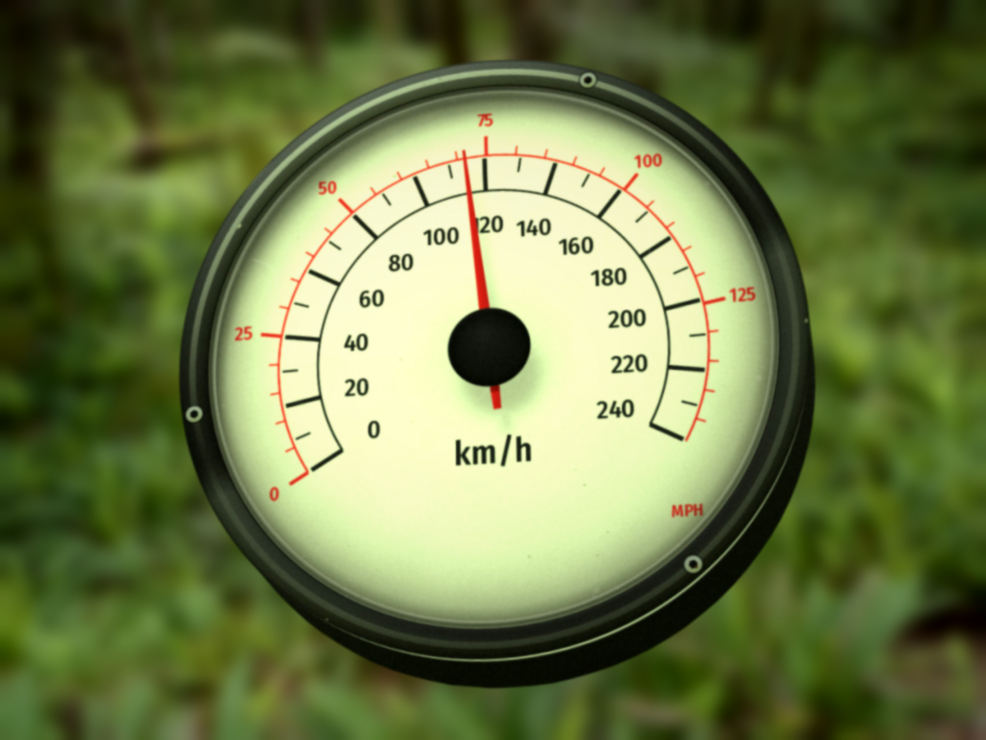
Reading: 115,km/h
